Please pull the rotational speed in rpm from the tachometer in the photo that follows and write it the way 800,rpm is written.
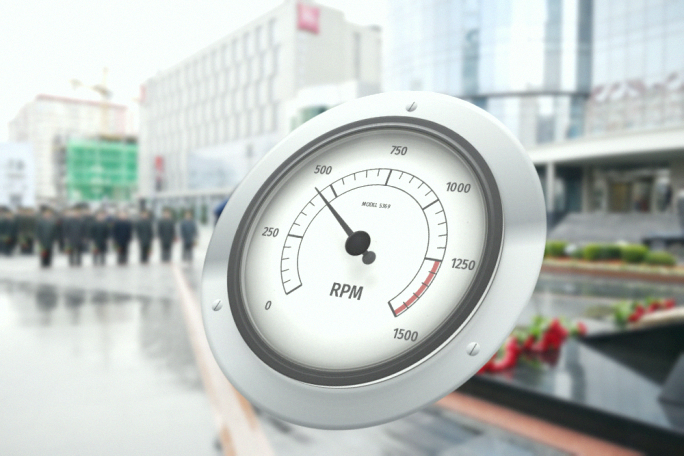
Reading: 450,rpm
